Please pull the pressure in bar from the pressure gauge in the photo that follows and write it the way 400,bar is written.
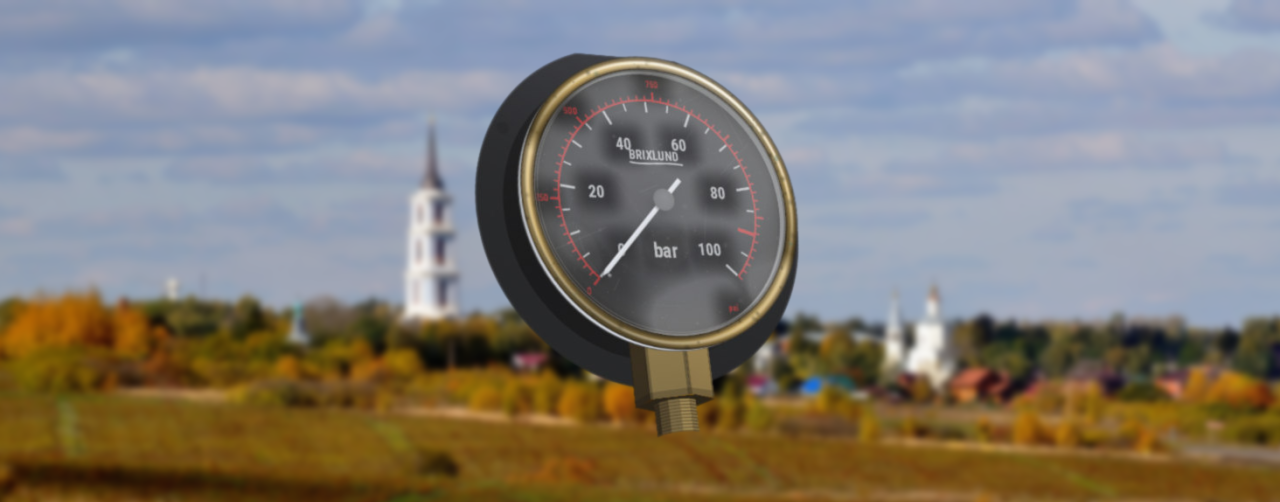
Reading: 0,bar
